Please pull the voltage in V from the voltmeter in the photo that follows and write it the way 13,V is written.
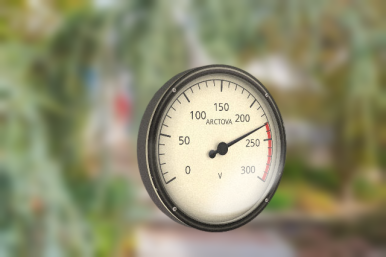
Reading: 230,V
